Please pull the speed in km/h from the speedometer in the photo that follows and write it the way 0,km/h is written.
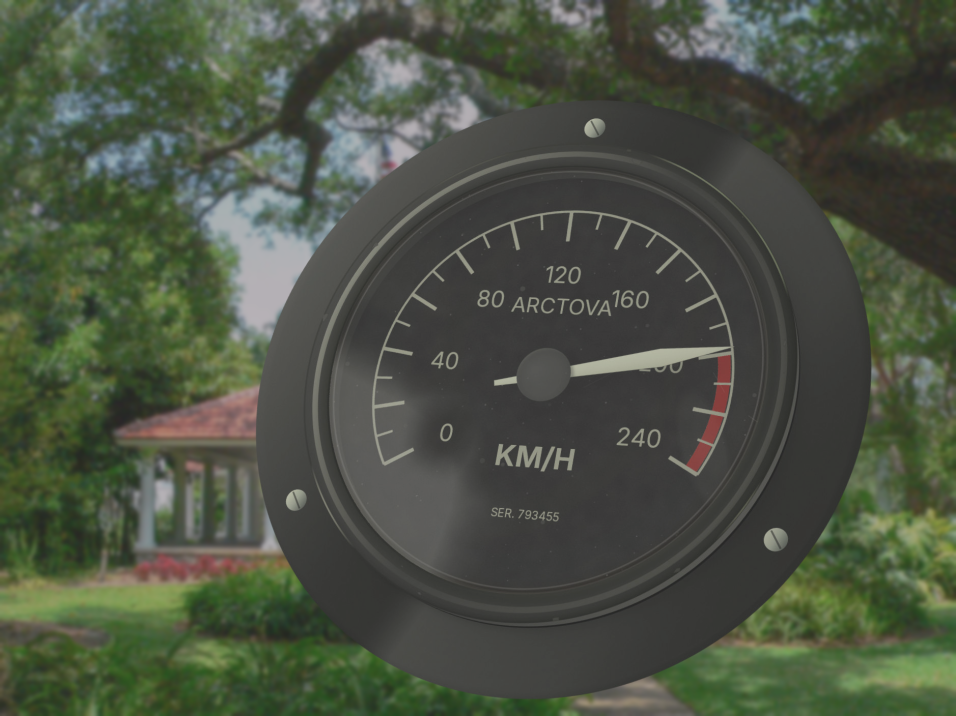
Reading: 200,km/h
